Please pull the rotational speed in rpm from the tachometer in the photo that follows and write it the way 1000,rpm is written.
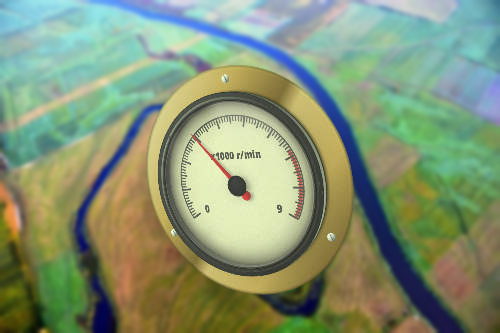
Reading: 3000,rpm
